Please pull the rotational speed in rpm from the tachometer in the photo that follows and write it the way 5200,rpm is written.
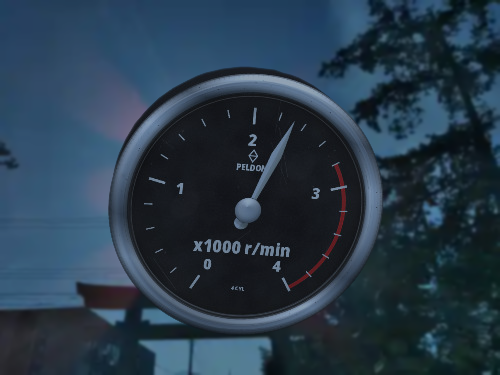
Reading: 2300,rpm
